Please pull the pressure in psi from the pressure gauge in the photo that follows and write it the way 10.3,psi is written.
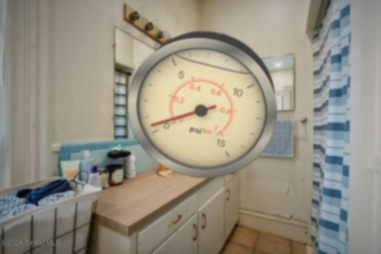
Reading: 0.5,psi
